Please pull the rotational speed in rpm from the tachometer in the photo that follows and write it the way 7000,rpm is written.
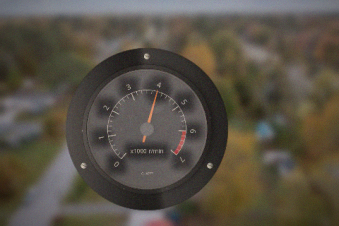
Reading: 4000,rpm
